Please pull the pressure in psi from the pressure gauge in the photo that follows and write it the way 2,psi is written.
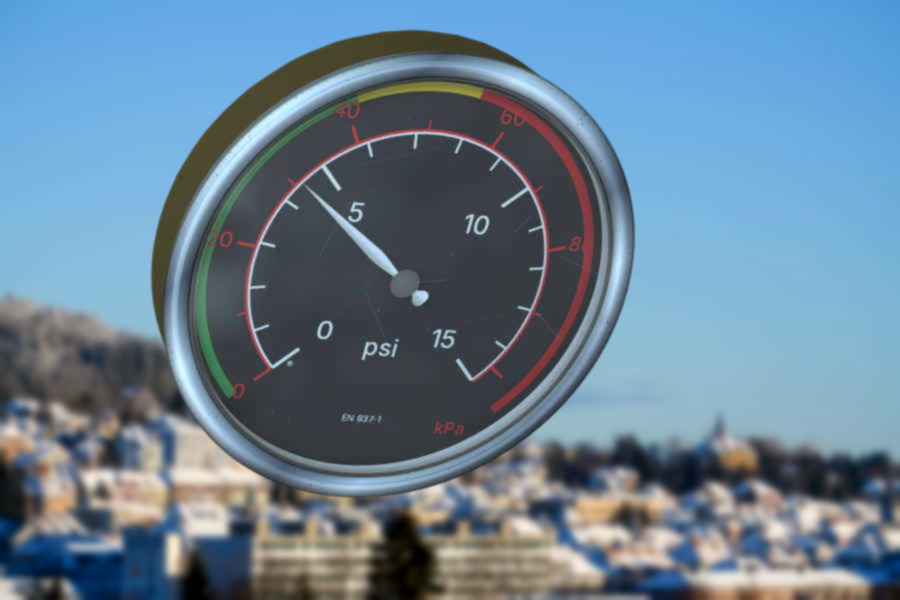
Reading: 4.5,psi
